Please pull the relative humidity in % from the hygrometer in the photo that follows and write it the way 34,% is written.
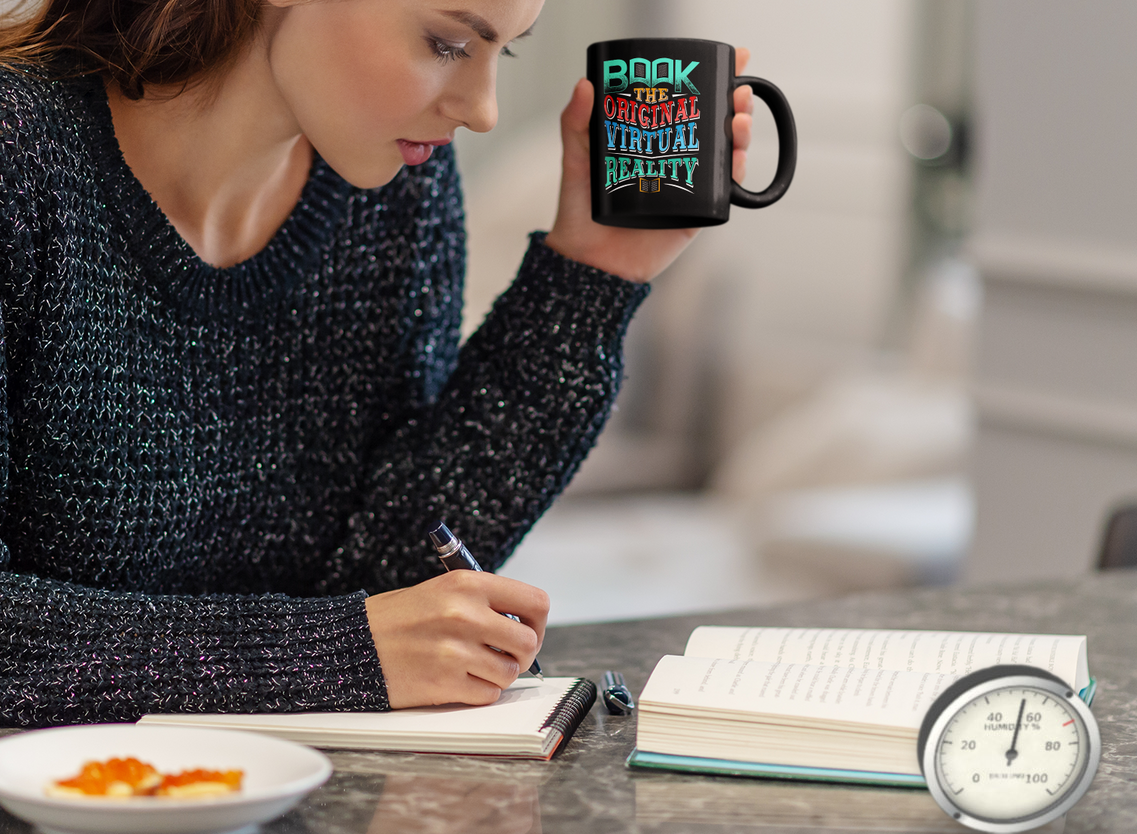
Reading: 52,%
